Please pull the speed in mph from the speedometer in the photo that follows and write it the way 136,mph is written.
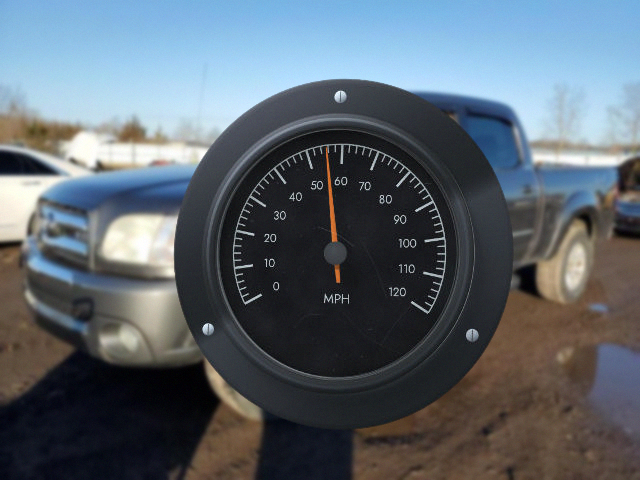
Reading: 56,mph
